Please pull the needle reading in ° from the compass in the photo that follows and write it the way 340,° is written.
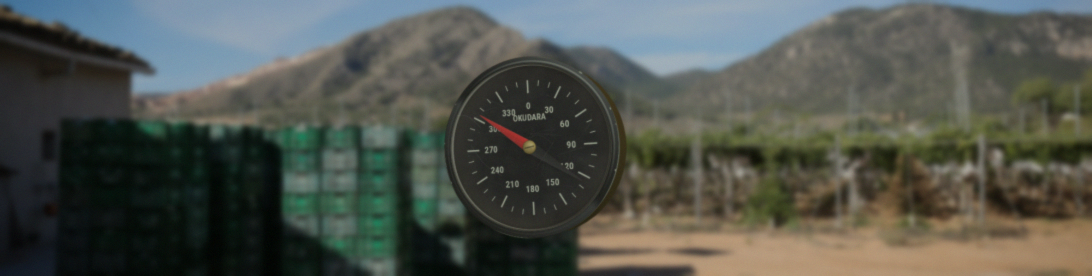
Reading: 305,°
